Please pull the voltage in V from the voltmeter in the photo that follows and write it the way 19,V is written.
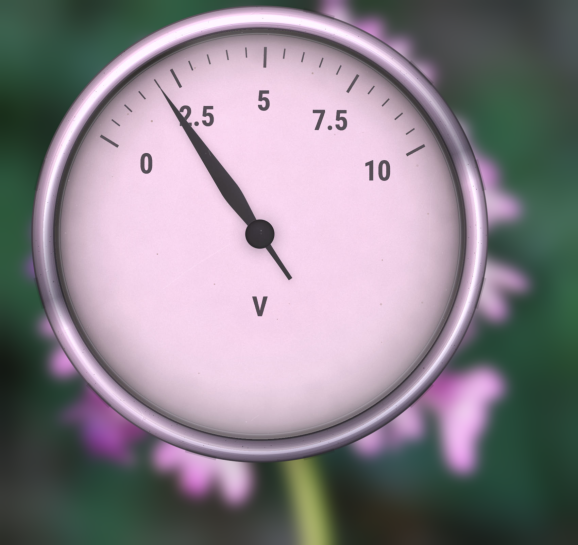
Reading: 2,V
